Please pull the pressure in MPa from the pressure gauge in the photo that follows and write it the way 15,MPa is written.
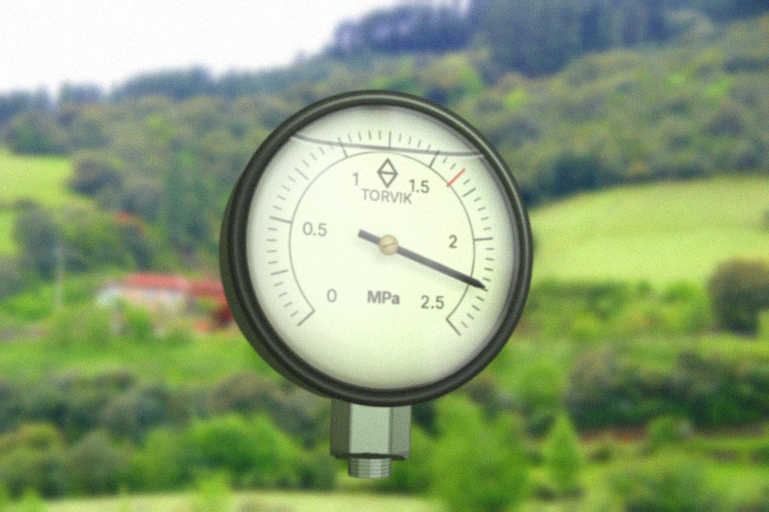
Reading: 2.25,MPa
